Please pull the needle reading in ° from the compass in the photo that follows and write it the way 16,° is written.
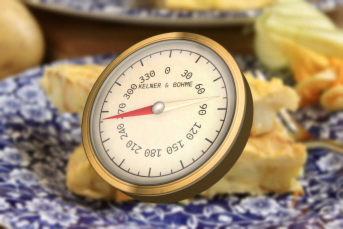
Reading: 260,°
